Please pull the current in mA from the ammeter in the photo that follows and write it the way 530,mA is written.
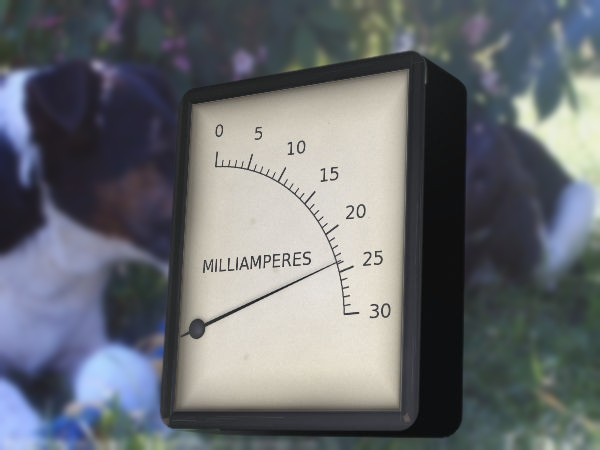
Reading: 24,mA
